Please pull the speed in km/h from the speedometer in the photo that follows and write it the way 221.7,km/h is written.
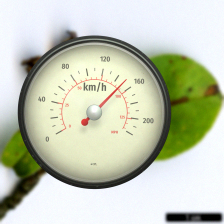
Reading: 150,km/h
